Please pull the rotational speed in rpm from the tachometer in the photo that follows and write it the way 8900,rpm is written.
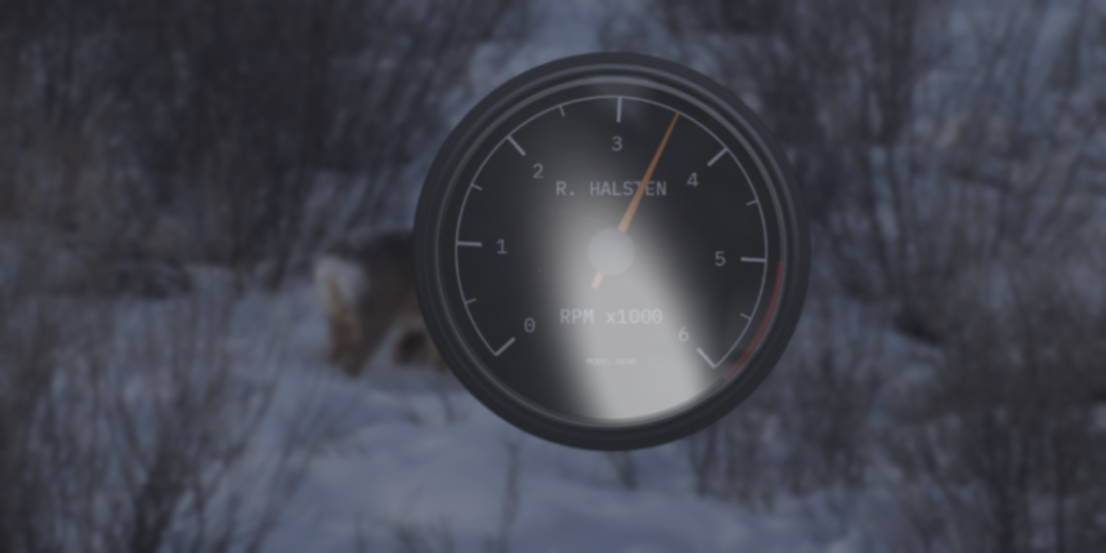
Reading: 3500,rpm
